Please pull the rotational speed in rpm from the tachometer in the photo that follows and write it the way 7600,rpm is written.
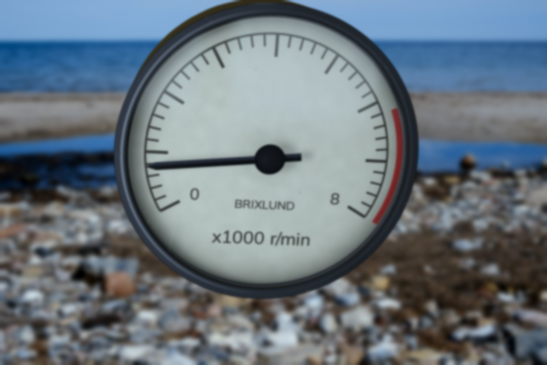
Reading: 800,rpm
